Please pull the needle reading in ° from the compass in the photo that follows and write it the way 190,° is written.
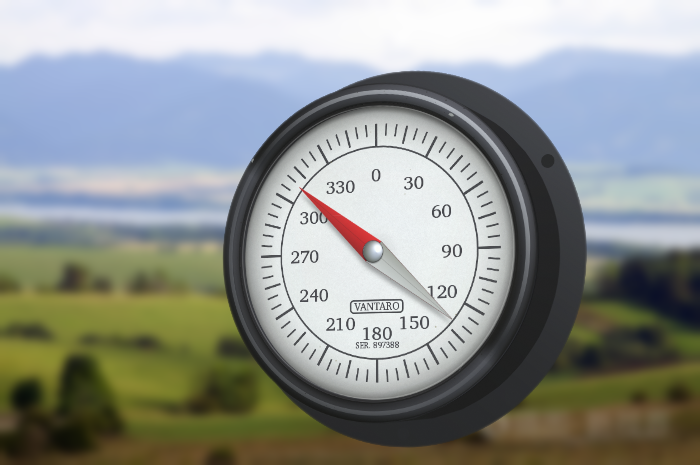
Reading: 310,°
